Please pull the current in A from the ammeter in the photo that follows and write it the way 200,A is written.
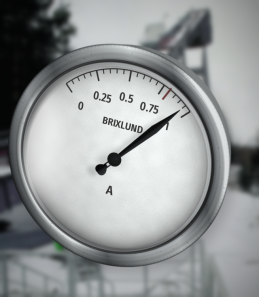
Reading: 0.95,A
